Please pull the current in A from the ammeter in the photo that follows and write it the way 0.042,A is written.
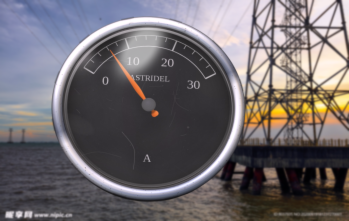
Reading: 6,A
